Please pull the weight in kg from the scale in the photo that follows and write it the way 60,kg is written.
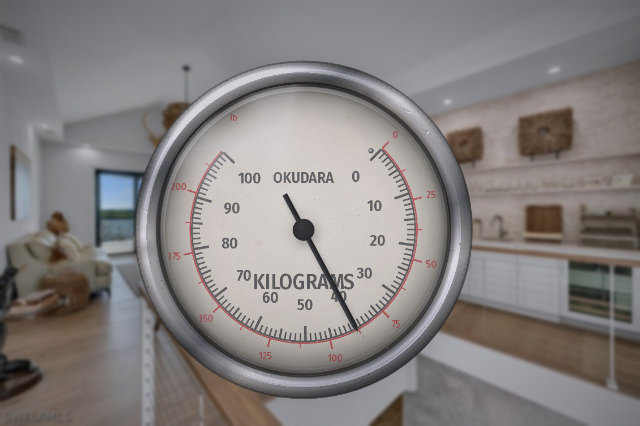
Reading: 40,kg
